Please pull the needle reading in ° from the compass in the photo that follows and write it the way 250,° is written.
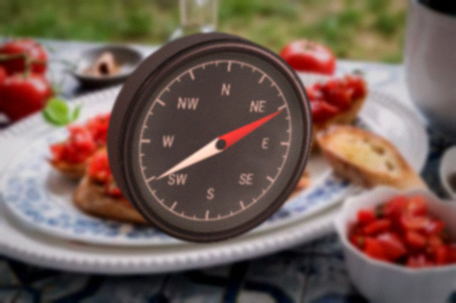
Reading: 60,°
